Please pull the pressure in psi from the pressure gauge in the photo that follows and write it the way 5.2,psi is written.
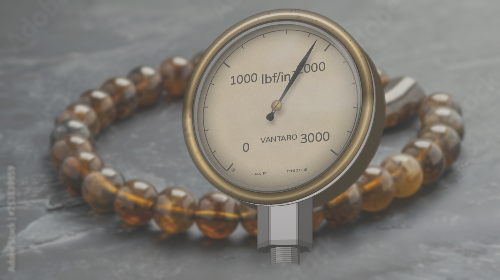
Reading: 1900,psi
